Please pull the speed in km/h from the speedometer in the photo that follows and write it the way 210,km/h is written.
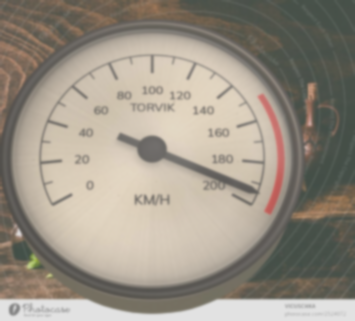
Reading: 195,km/h
